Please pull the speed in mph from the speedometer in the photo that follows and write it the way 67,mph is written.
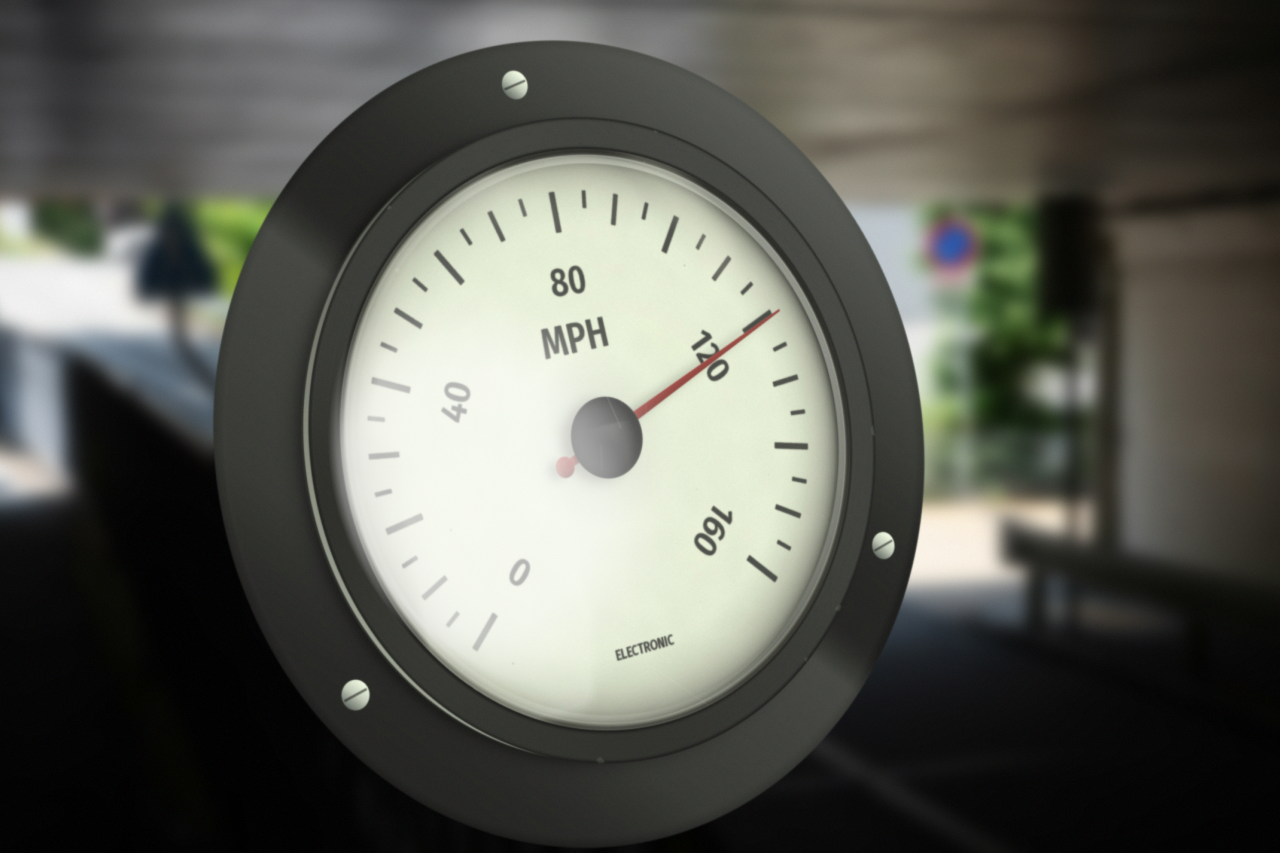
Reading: 120,mph
